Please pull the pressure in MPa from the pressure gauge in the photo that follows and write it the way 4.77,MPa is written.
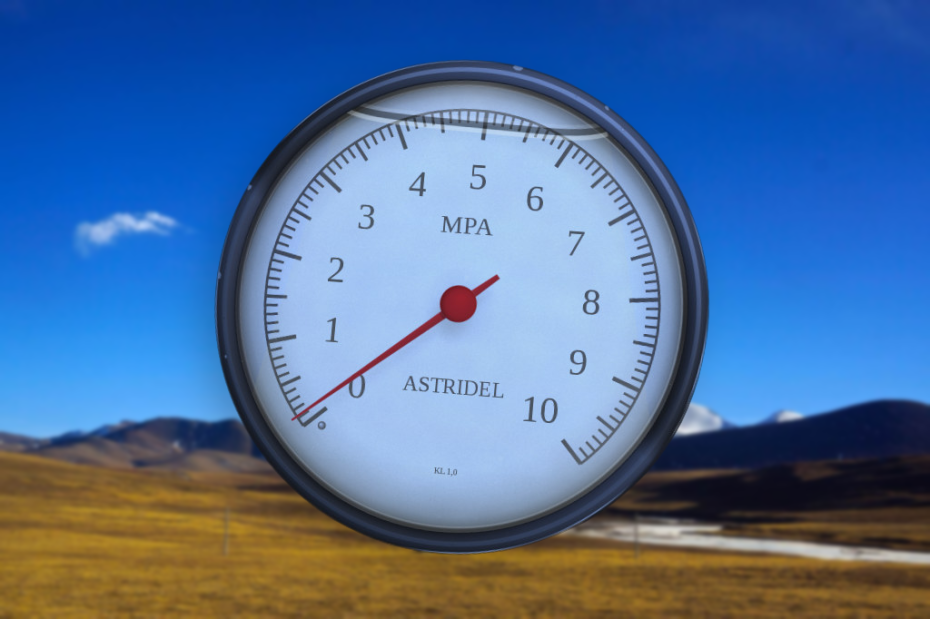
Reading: 0.1,MPa
